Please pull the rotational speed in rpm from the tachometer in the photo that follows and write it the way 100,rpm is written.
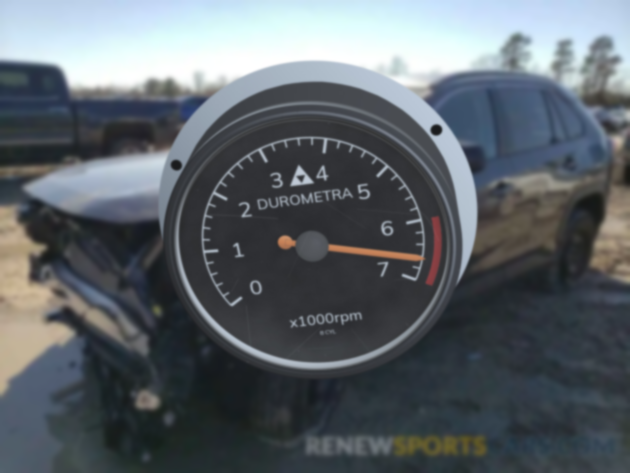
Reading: 6600,rpm
